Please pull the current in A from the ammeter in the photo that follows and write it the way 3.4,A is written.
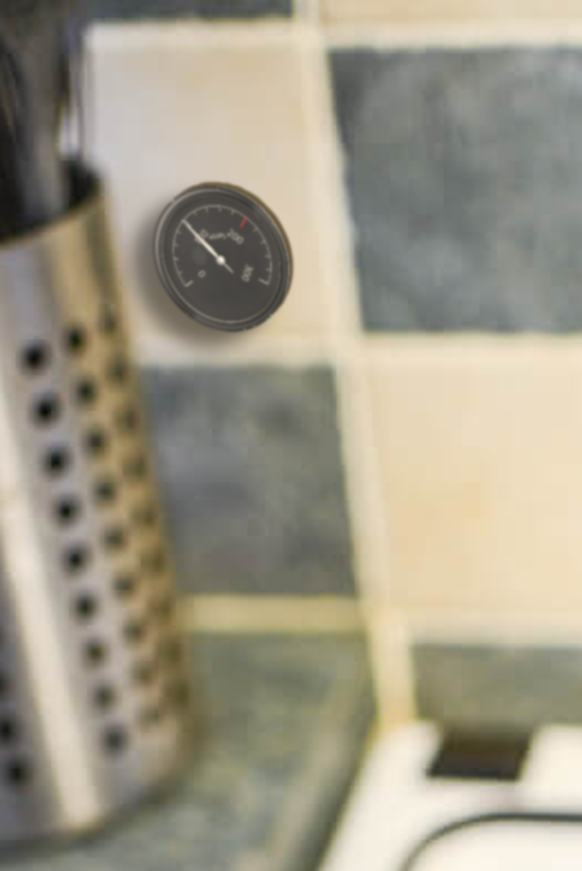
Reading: 100,A
